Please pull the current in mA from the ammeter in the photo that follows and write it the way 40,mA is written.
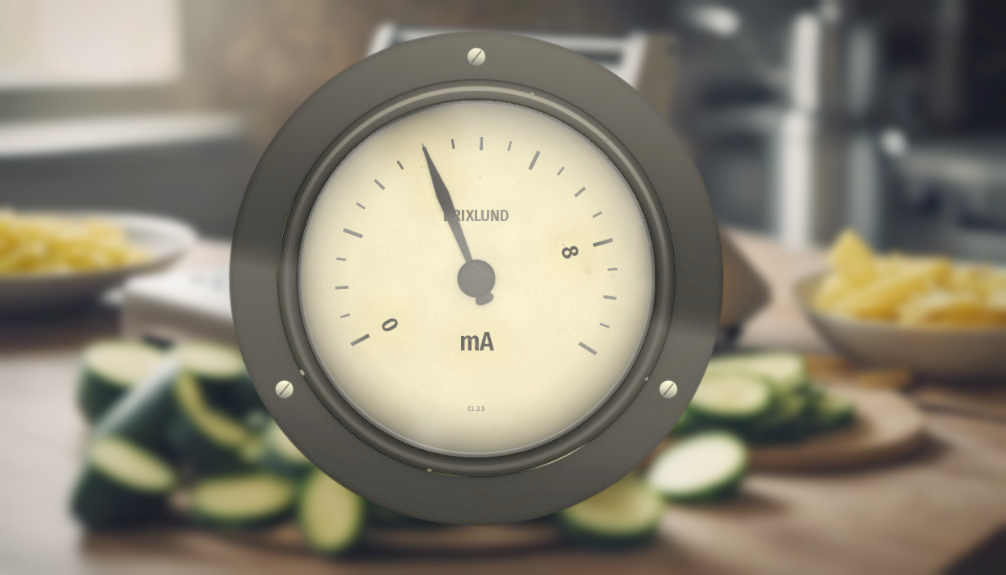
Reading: 4,mA
